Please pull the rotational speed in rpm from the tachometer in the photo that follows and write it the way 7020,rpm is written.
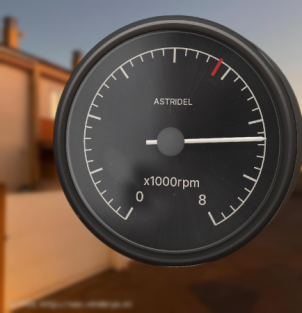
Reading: 6300,rpm
